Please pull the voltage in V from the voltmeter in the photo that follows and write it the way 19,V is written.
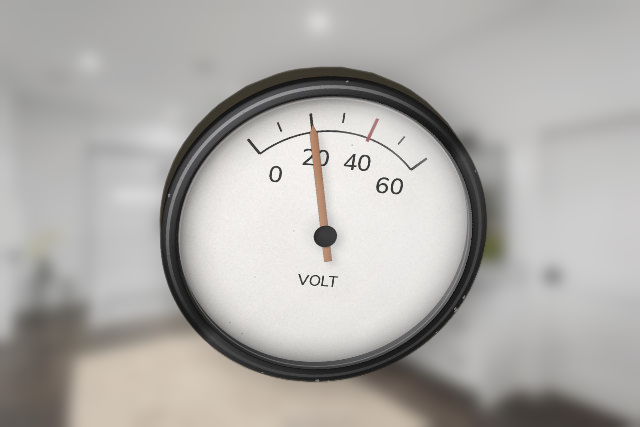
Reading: 20,V
